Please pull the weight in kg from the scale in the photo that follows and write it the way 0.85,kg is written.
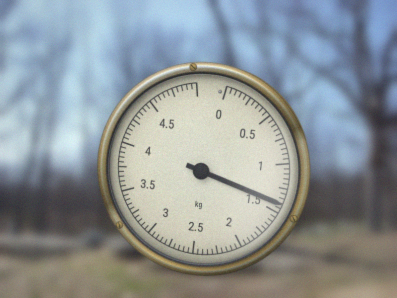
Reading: 1.4,kg
